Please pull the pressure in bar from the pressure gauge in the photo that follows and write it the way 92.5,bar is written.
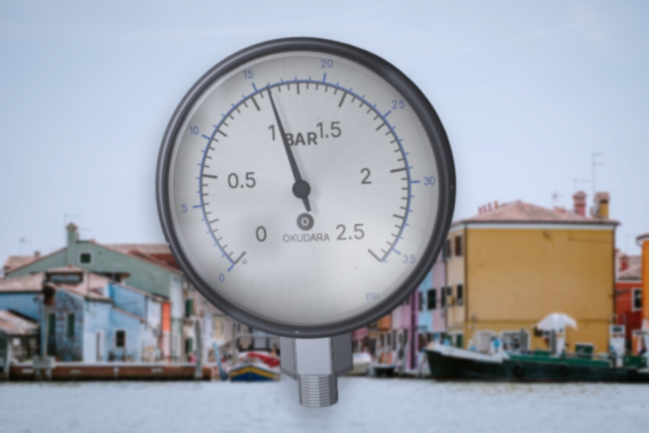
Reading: 1.1,bar
